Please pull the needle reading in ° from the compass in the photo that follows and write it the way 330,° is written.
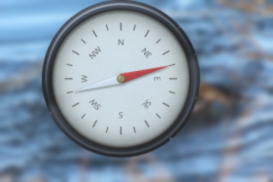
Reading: 75,°
